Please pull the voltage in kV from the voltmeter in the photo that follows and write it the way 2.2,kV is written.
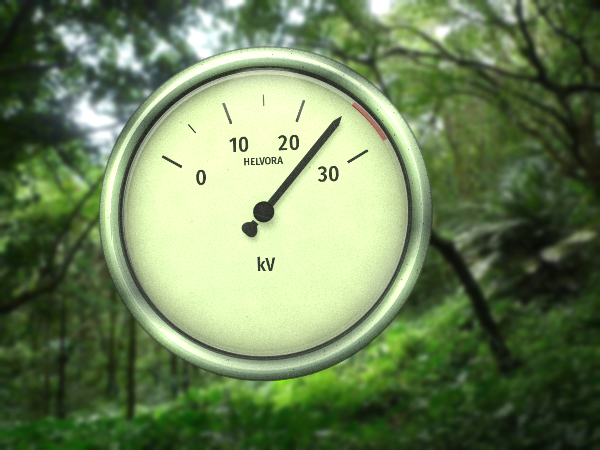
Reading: 25,kV
